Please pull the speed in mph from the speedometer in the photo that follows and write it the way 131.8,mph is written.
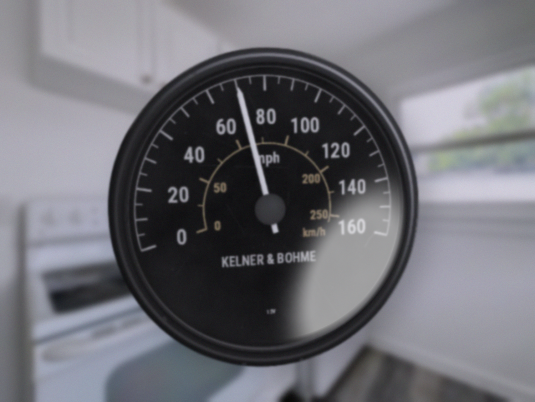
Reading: 70,mph
